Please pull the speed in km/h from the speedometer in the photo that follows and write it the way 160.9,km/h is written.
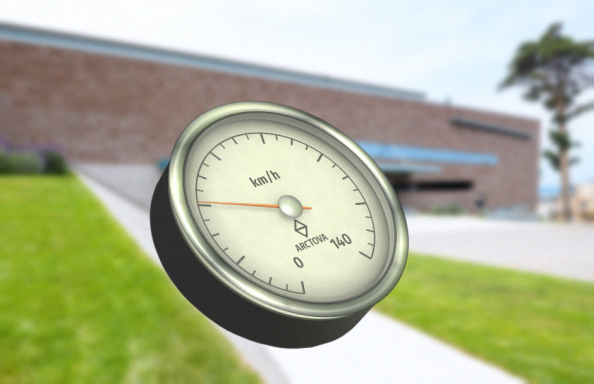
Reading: 40,km/h
